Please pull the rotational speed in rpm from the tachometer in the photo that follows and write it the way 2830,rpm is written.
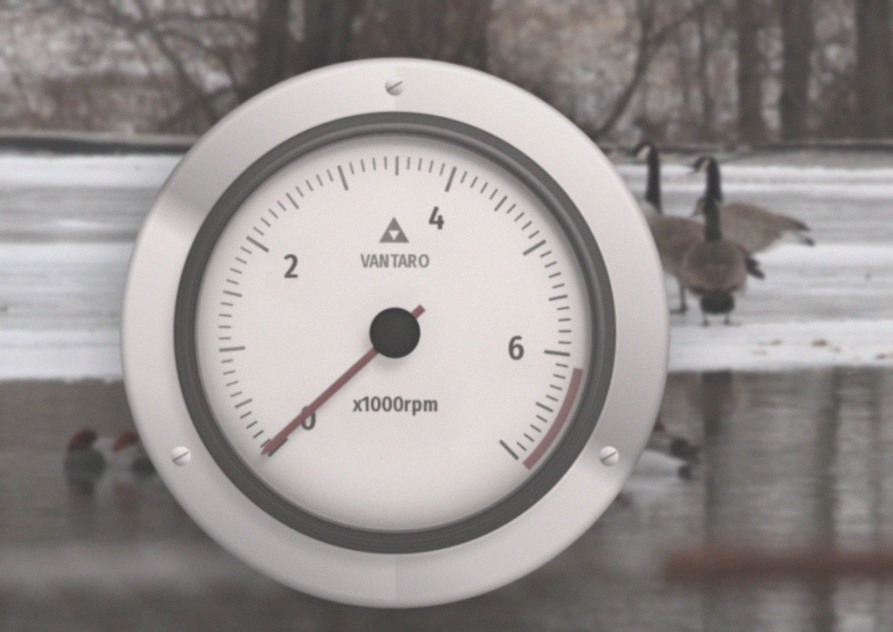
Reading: 50,rpm
